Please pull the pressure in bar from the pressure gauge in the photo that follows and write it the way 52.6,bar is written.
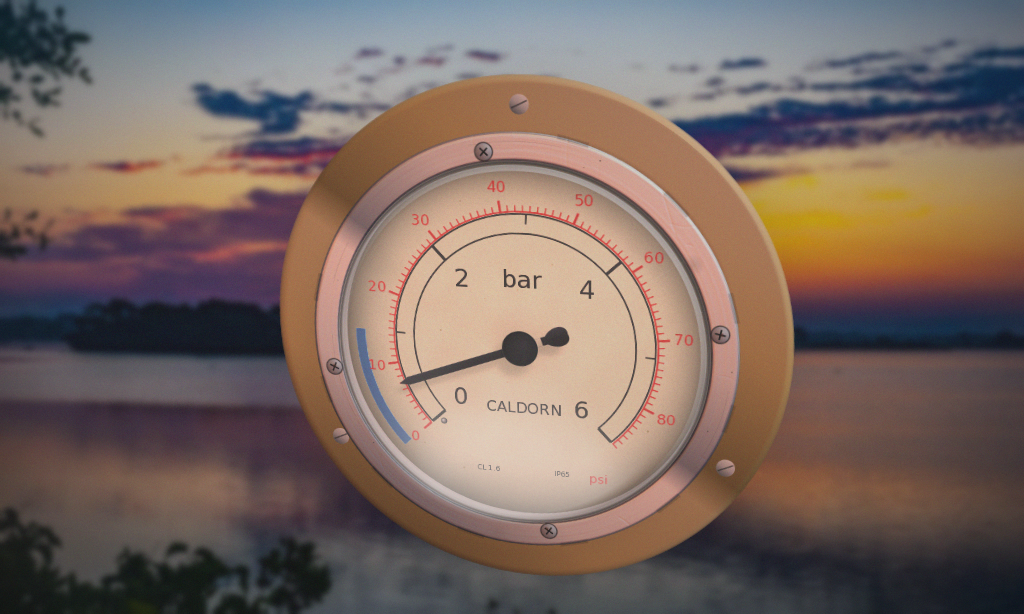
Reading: 0.5,bar
